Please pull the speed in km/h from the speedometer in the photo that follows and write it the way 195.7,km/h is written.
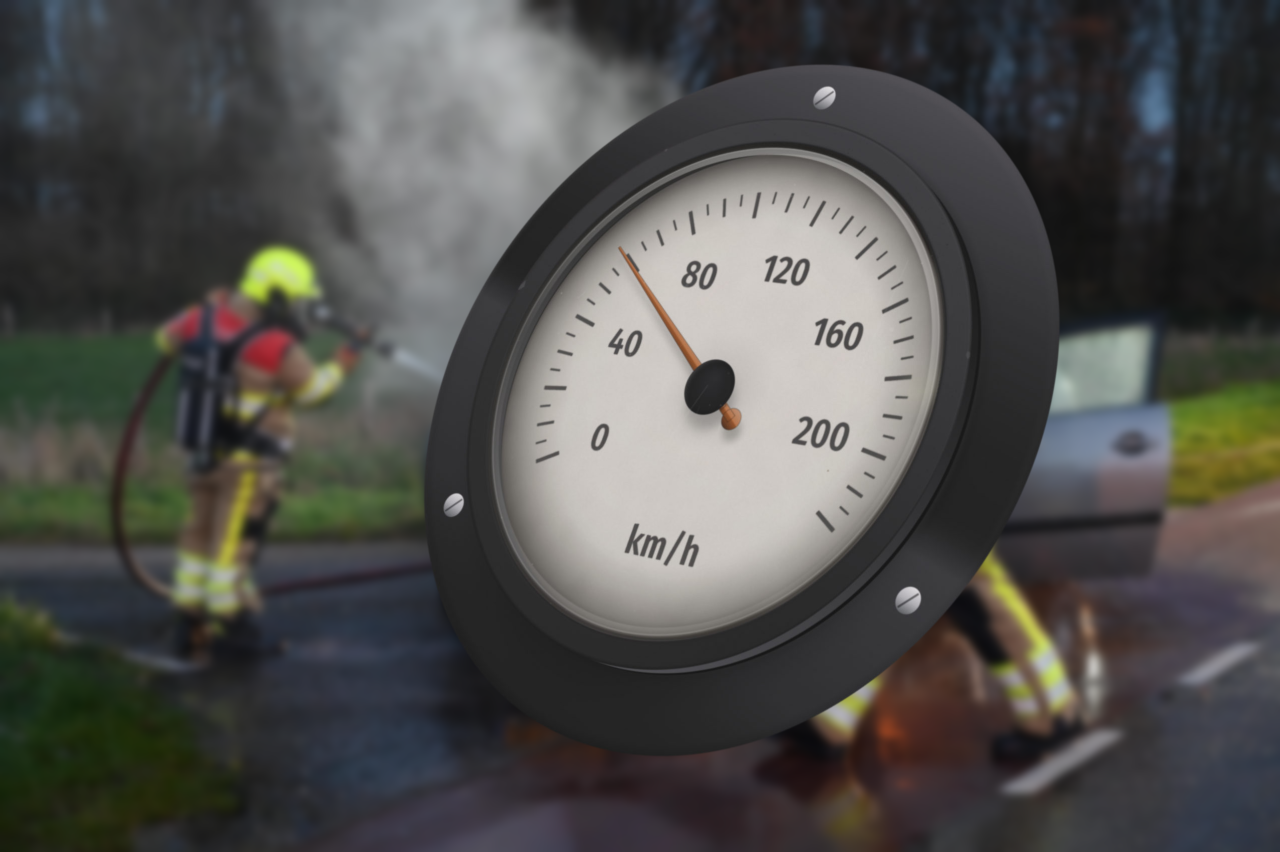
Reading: 60,km/h
